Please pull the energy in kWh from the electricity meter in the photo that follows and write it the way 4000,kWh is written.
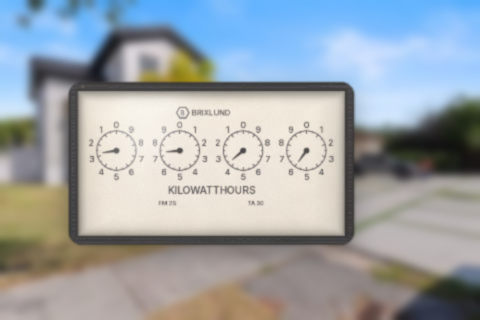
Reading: 2736,kWh
